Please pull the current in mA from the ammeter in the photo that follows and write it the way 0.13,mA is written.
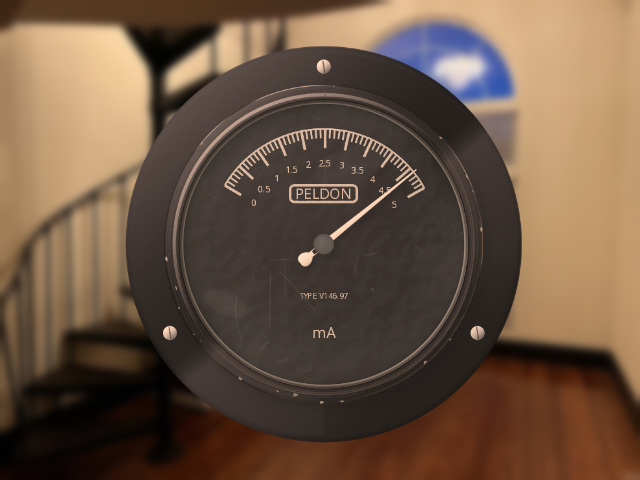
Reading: 4.6,mA
